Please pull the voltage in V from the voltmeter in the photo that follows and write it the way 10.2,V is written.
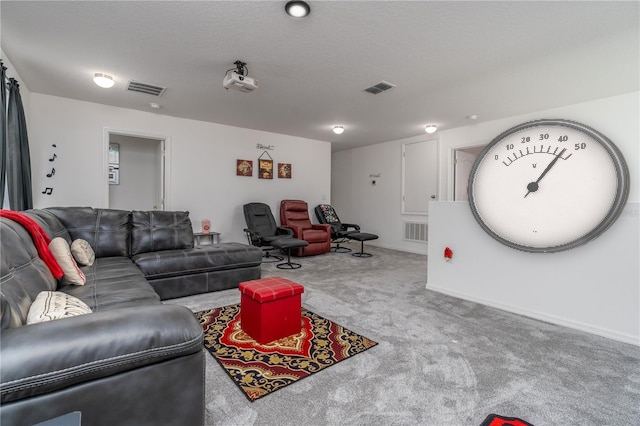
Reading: 45,V
